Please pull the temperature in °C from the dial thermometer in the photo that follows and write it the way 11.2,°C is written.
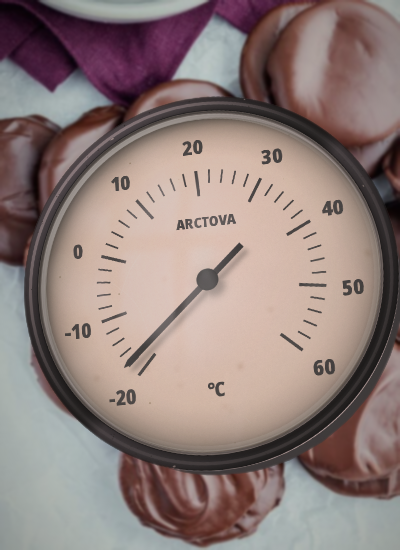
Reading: -18,°C
